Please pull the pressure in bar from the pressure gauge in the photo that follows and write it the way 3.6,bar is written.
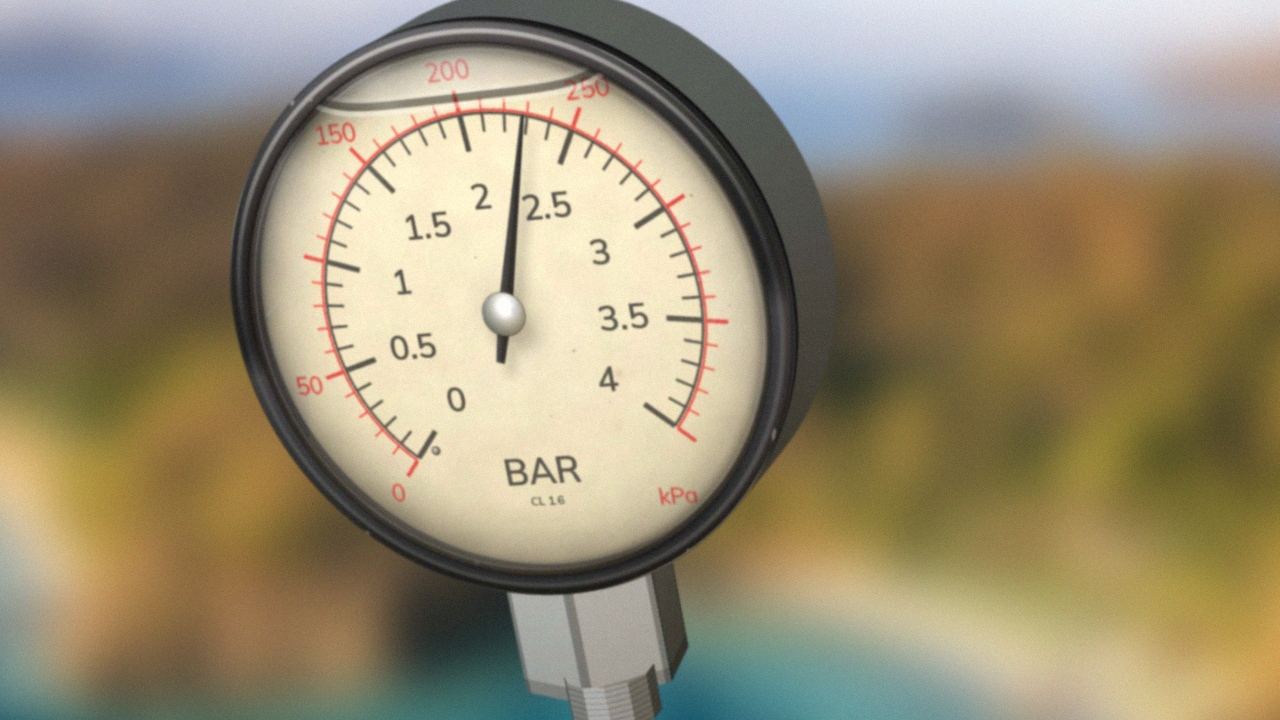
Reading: 2.3,bar
